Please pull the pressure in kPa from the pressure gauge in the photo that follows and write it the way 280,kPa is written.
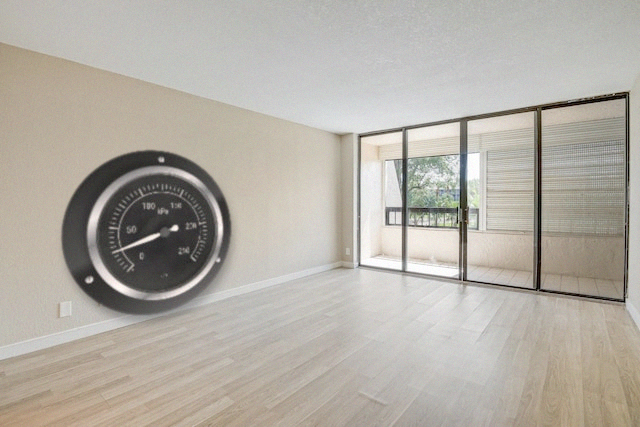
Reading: 25,kPa
